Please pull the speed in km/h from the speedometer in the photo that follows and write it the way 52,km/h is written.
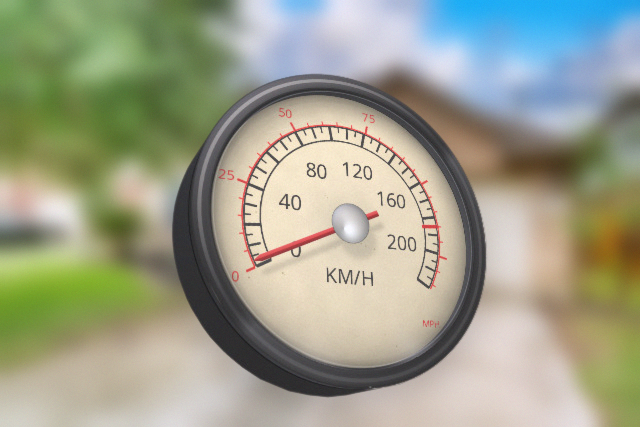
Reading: 2.5,km/h
